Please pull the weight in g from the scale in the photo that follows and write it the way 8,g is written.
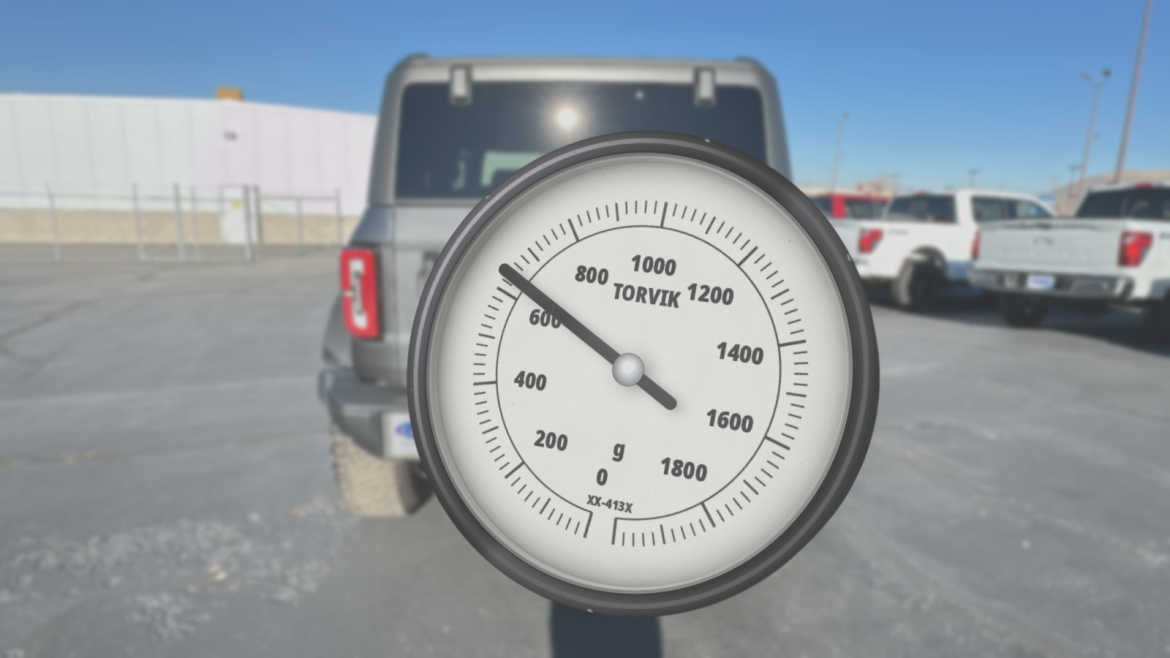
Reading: 640,g
